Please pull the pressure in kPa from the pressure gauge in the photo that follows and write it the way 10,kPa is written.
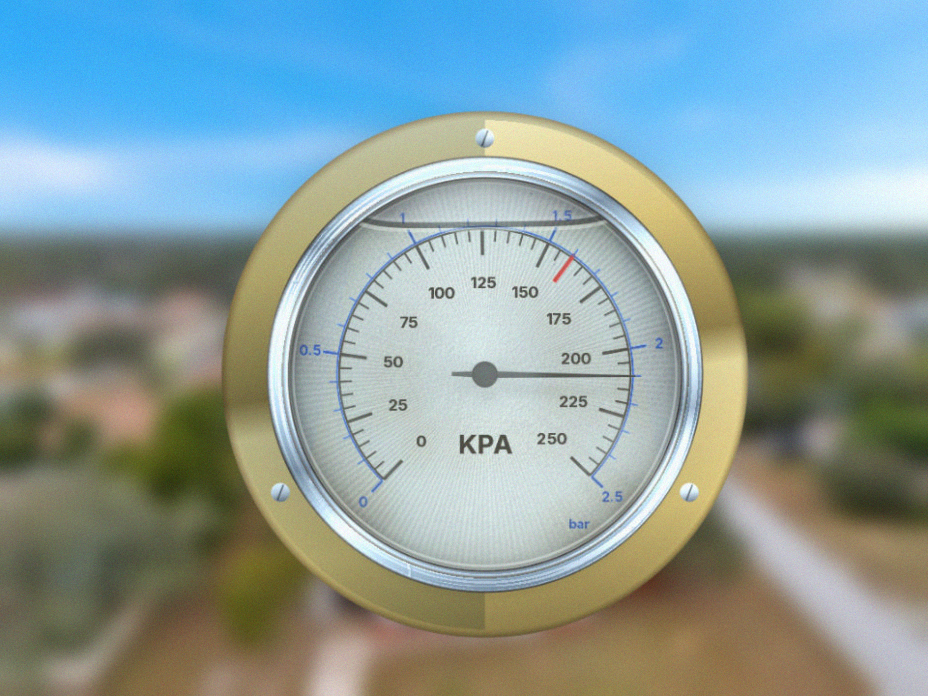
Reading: 210,kPa
